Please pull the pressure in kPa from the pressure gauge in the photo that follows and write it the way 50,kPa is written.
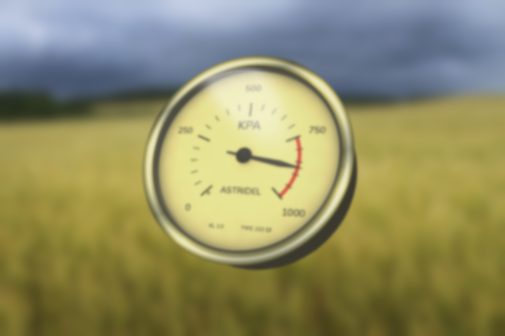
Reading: 875,kPa
